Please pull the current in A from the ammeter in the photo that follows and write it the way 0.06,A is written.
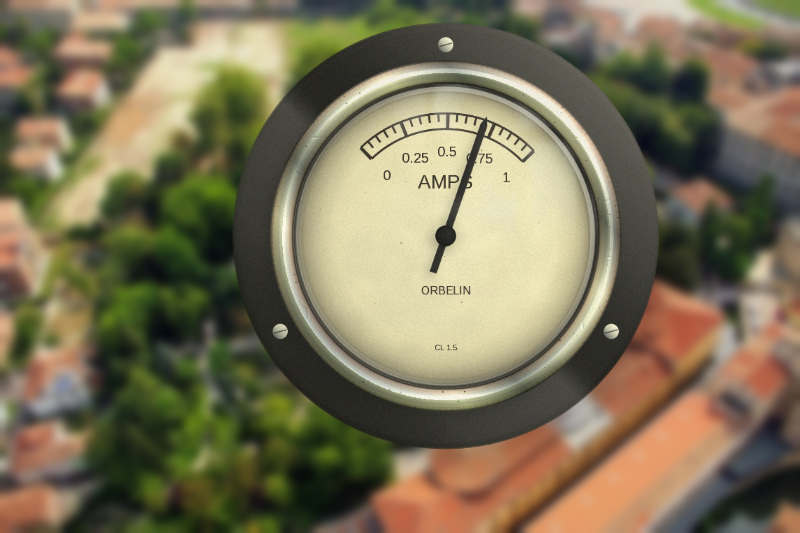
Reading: 0.7,A
